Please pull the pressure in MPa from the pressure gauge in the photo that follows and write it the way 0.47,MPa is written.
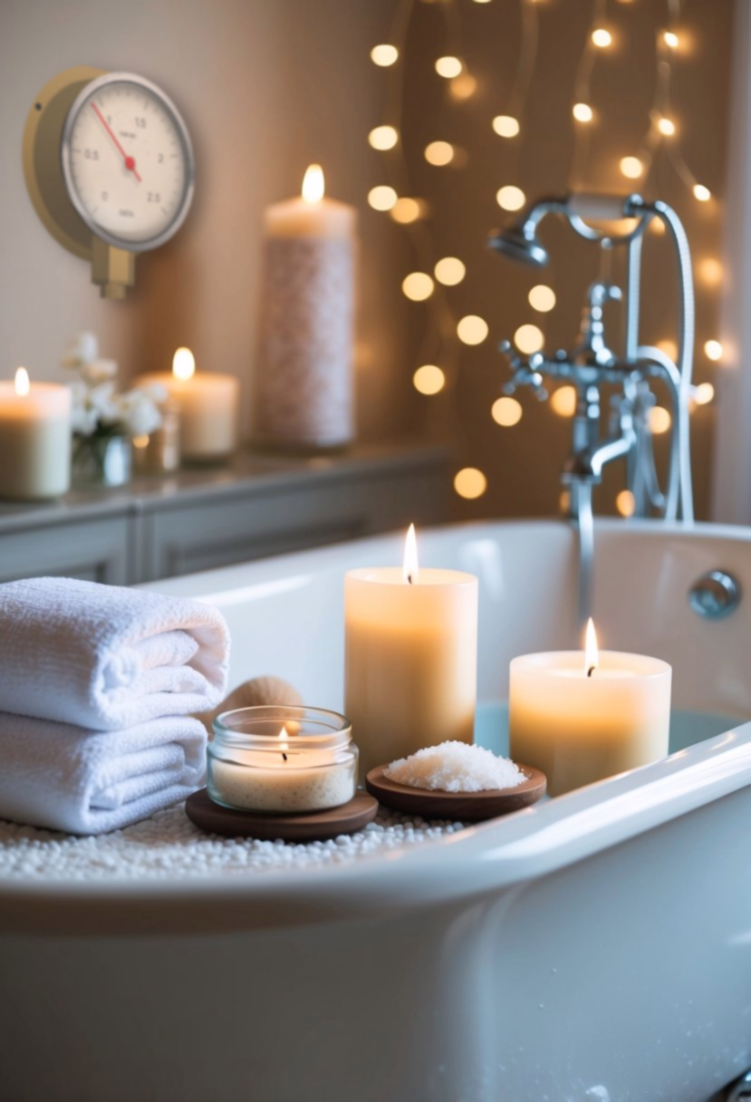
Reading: 0.9,MPa
